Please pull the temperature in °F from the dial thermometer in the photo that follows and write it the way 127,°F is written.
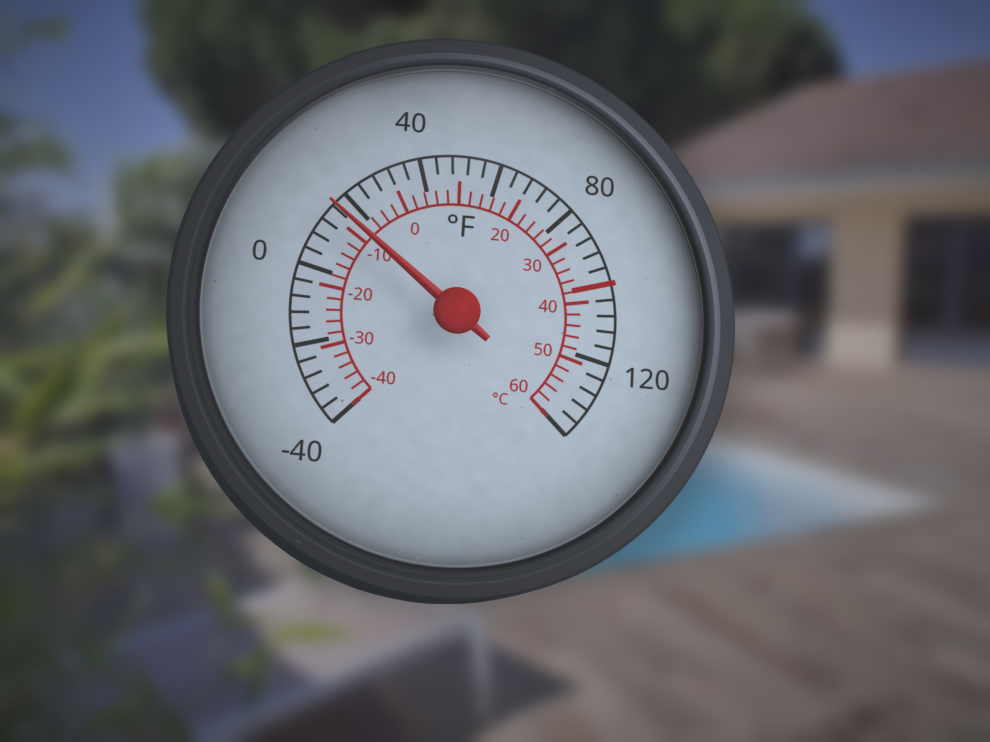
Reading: 16,°F
